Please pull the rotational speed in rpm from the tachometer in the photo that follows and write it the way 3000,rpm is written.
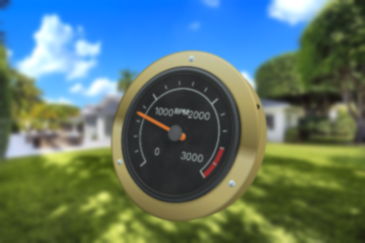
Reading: 700,rpm
